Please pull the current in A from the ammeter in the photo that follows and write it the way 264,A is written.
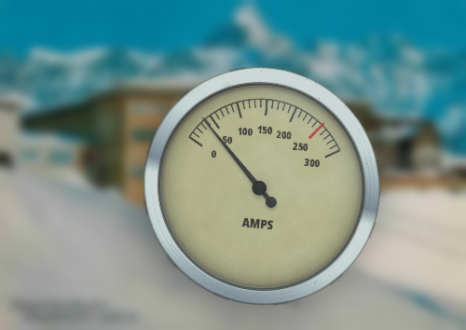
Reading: 40,A
